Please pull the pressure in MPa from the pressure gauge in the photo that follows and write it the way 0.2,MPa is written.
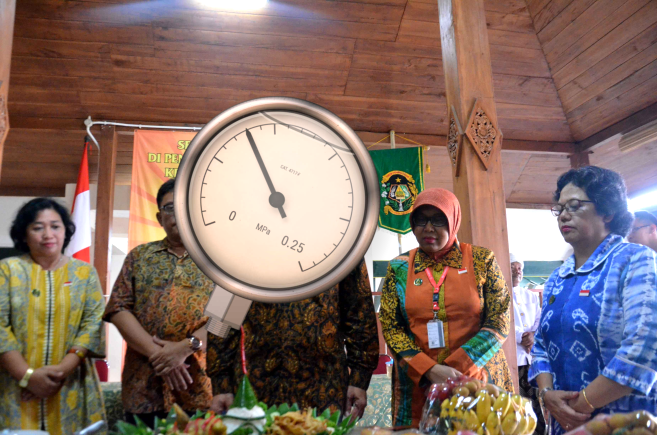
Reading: 0.08,MPa
